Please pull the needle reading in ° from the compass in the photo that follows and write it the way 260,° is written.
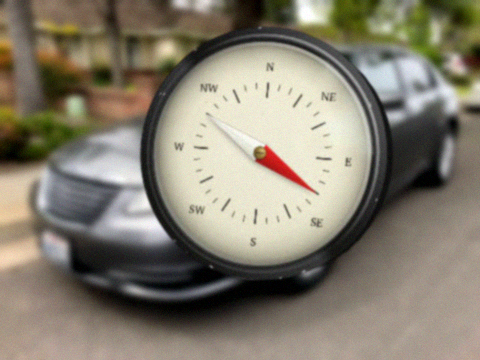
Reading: 120,°
